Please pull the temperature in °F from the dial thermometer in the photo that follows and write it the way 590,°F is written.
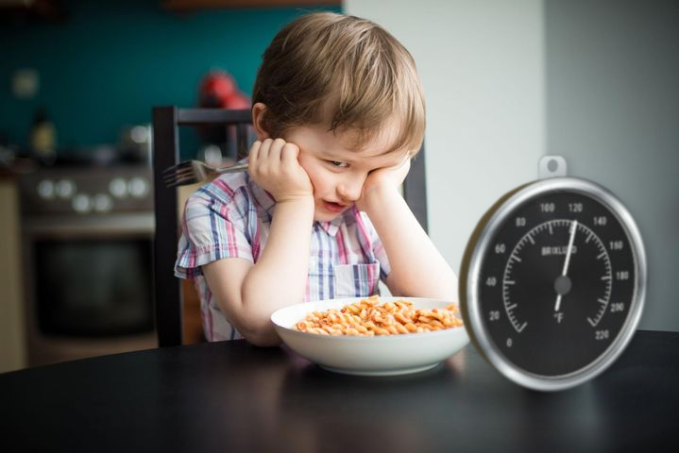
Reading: 120,°F
